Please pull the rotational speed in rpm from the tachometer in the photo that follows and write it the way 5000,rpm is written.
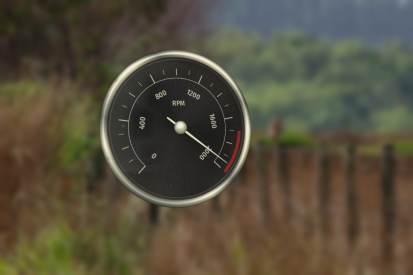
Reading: 1950,rpm
